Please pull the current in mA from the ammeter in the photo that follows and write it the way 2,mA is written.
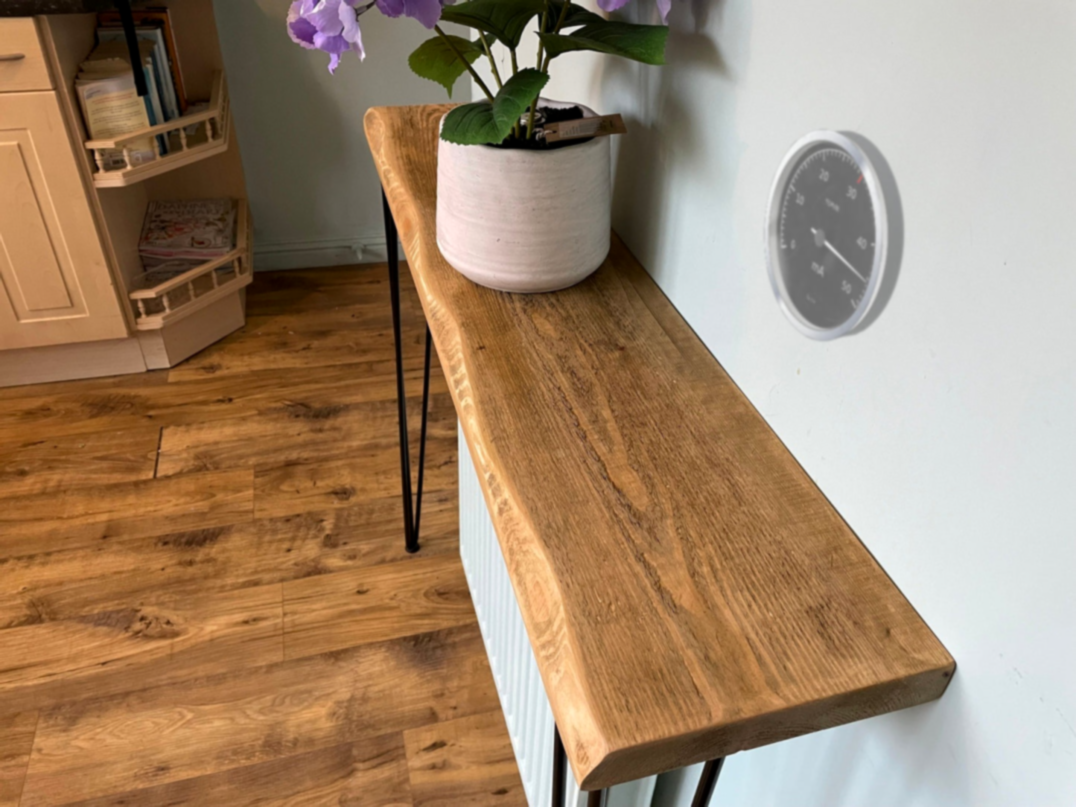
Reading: 45,mA
